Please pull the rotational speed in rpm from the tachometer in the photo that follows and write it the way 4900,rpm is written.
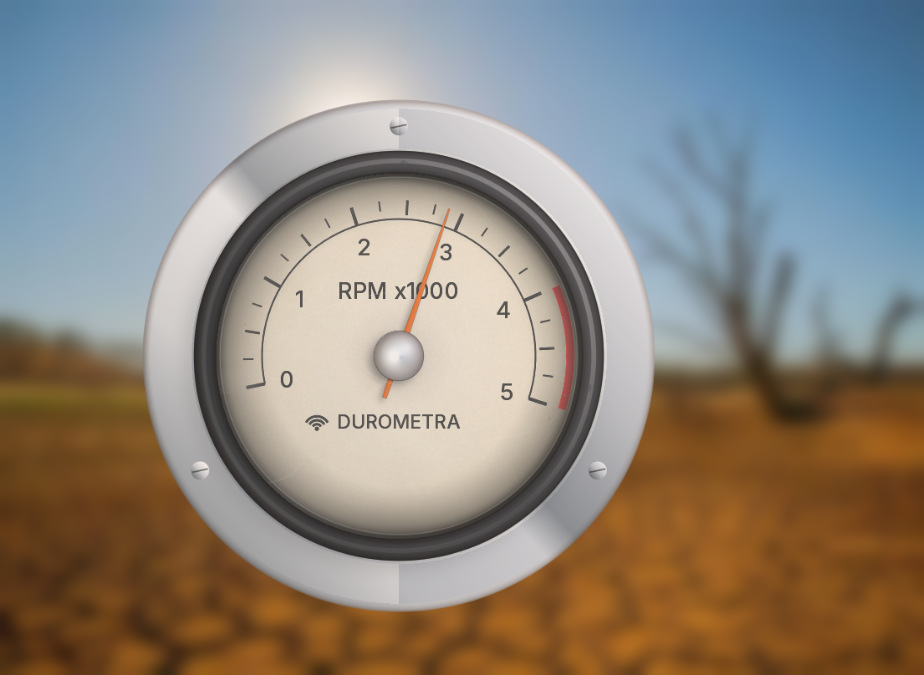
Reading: 2875,rpm
